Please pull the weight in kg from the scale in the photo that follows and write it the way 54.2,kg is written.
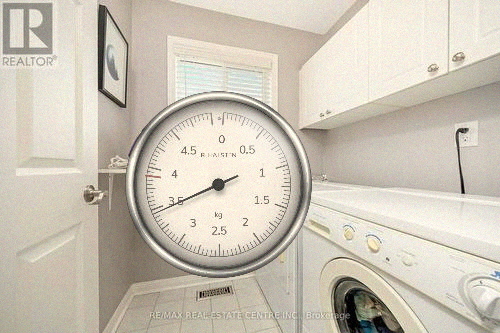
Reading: 3.45,kg
